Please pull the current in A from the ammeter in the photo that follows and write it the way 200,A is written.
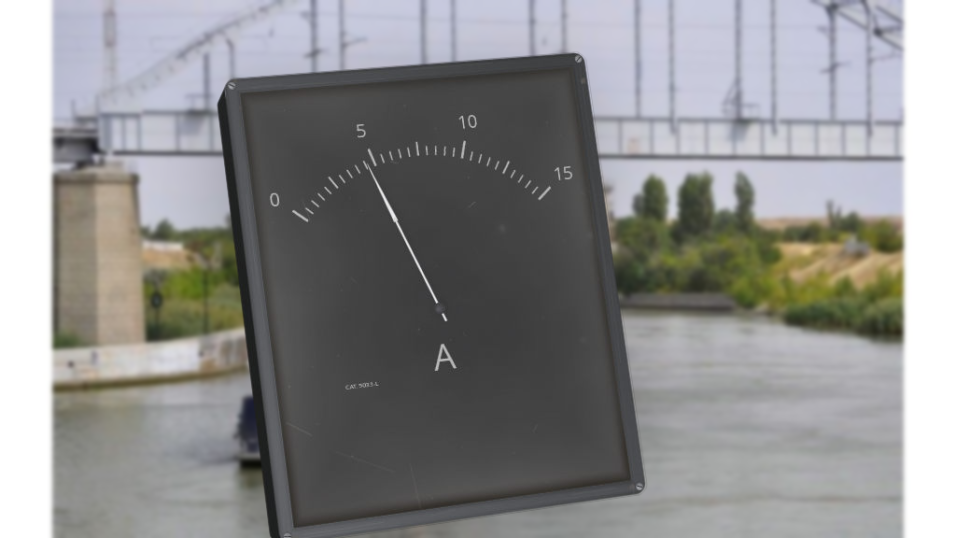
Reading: 4.5,A
